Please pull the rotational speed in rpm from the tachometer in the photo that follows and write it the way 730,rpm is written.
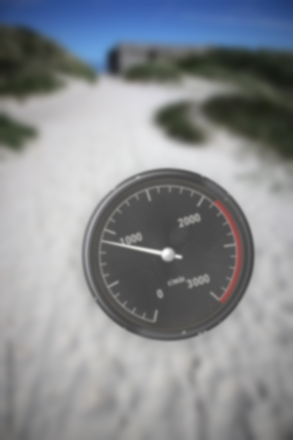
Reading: 900,rpm
